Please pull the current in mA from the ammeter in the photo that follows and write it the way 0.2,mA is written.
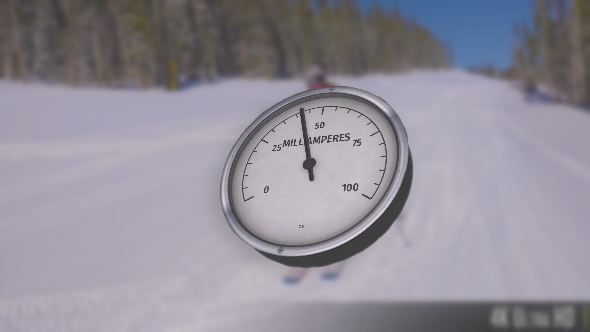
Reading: 42.5,mA
